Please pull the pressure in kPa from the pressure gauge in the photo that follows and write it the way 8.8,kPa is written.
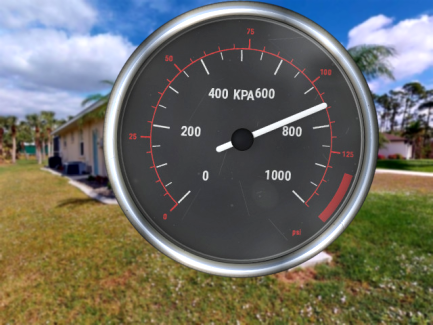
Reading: 750,kPa
